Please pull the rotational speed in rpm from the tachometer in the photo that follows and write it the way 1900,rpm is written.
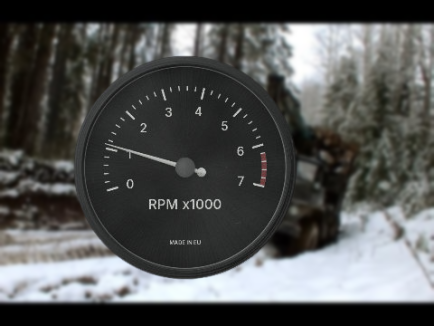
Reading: 1100,rpm
